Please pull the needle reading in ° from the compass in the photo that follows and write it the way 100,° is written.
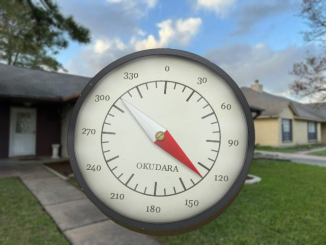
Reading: 130,°
